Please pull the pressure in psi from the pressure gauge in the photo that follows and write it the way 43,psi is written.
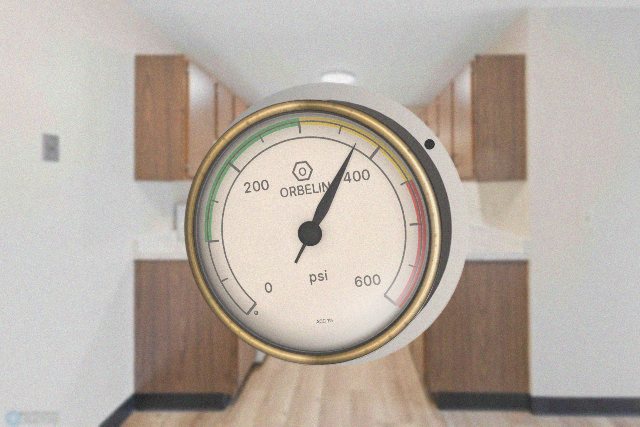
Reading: 375,psi
